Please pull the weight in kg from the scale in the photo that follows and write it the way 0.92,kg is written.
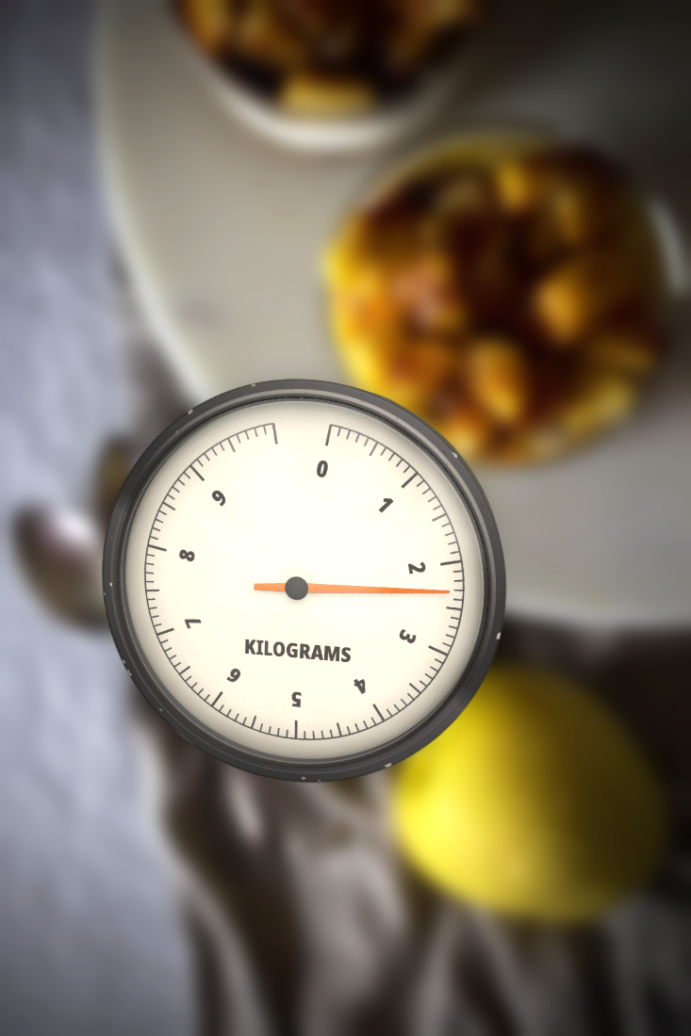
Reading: 2.3,kg
